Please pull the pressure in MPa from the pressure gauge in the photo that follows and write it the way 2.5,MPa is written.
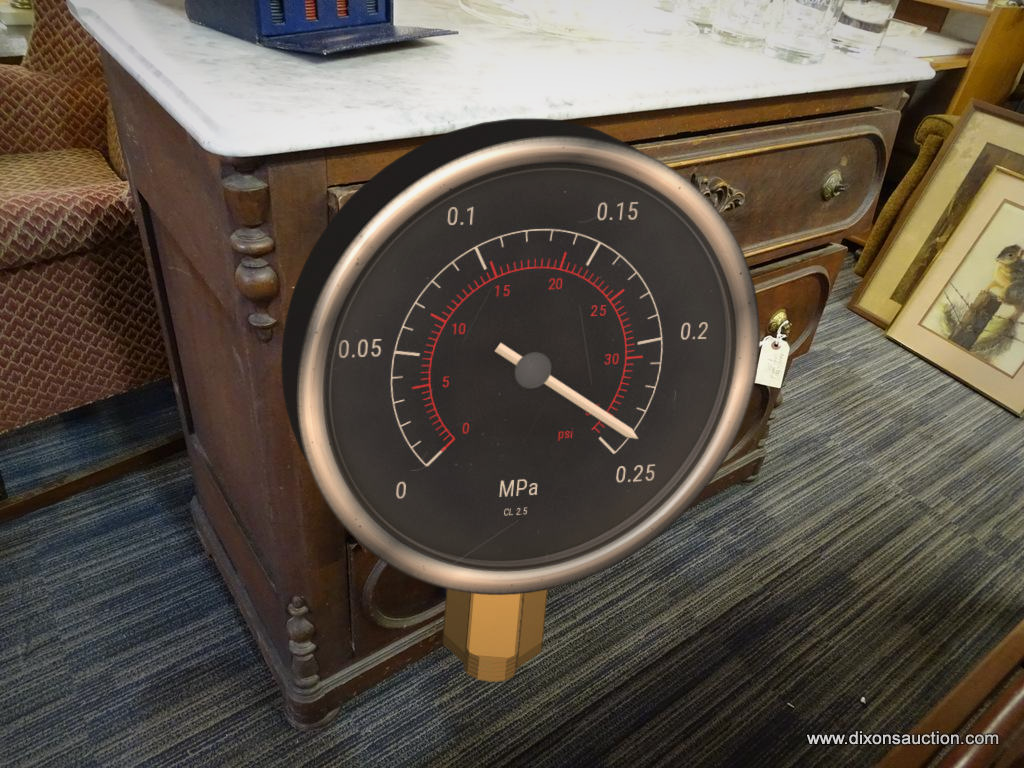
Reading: 0.24,MPa
